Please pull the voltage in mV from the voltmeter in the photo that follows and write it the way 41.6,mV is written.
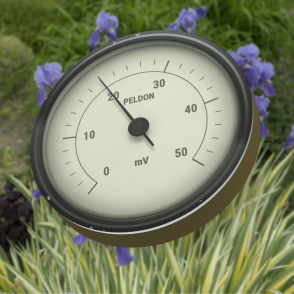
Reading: 20,mV
